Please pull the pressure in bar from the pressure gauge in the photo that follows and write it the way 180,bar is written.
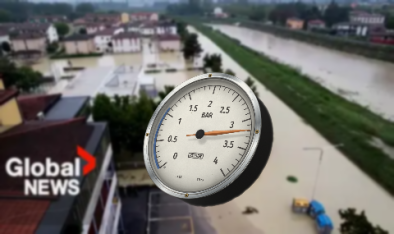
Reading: 3.2,bar
